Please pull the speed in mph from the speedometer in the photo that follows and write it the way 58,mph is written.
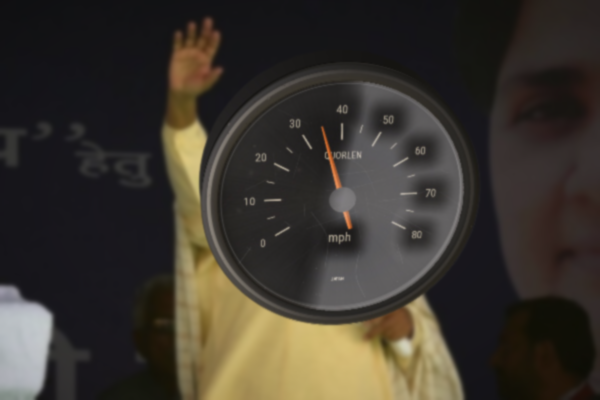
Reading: 35,mph
